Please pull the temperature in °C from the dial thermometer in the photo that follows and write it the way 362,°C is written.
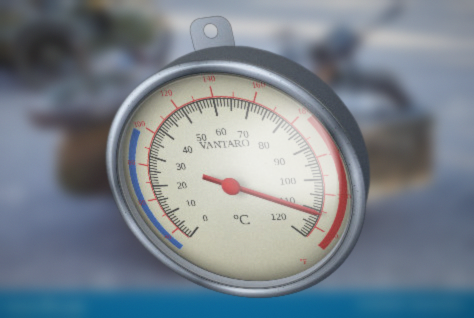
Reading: 110,°C
